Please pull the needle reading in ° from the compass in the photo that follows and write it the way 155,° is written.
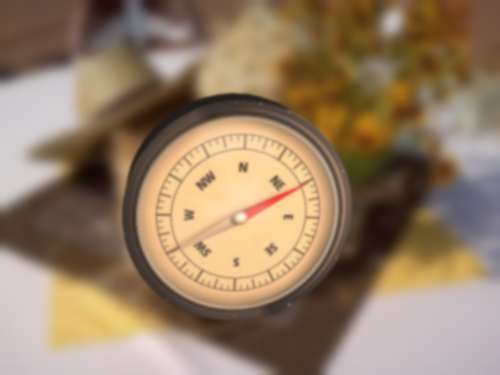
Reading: 60,°
